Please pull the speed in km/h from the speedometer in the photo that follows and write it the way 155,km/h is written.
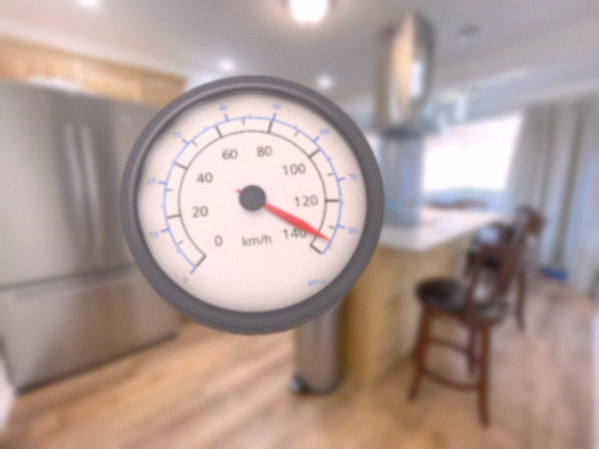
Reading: 135,km/h
